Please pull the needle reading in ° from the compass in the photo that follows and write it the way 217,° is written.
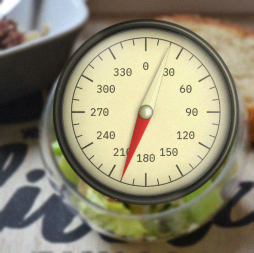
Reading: 200,°
